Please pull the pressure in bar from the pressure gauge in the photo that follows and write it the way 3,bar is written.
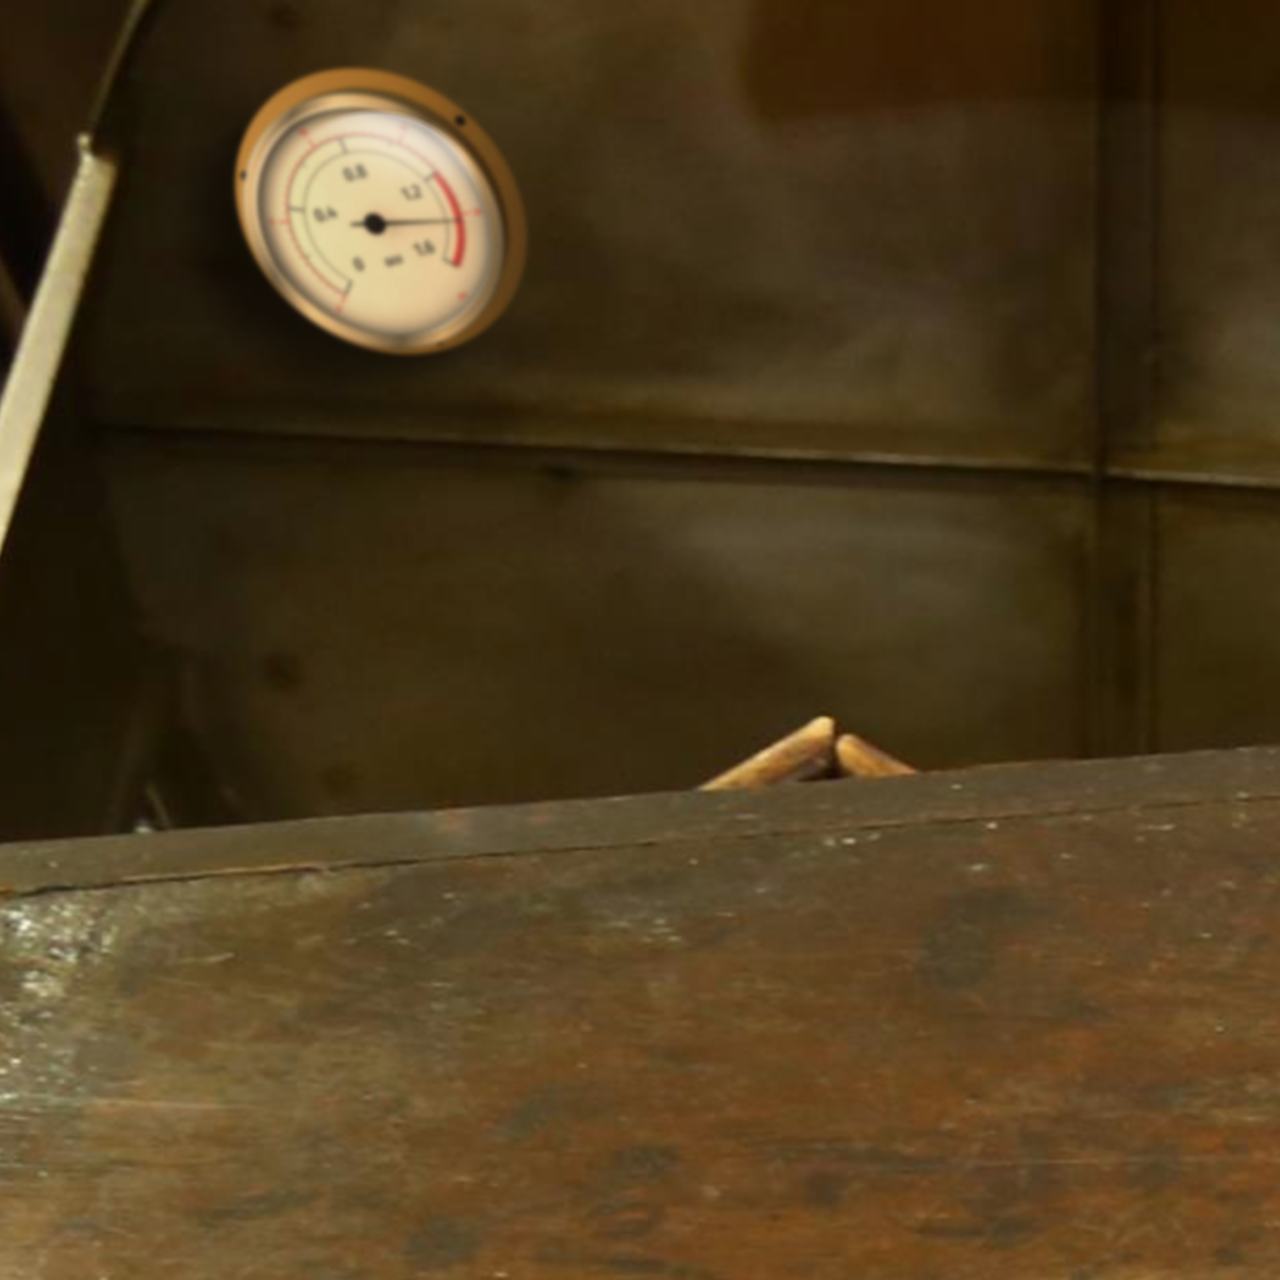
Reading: 1.4,bar
